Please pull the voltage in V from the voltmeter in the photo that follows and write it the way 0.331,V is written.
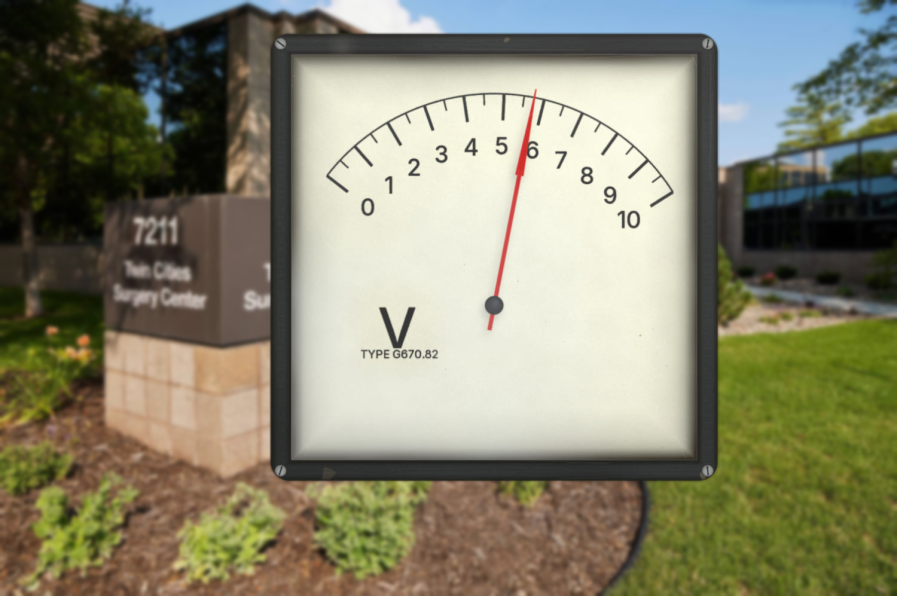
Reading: 5.75,V
